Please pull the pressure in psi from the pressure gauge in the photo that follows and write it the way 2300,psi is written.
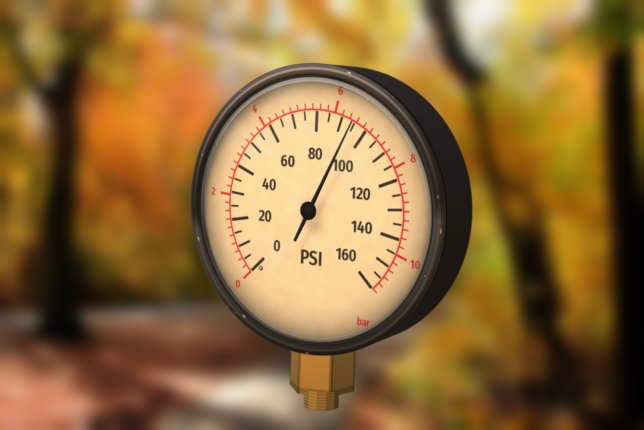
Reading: 95,psi
